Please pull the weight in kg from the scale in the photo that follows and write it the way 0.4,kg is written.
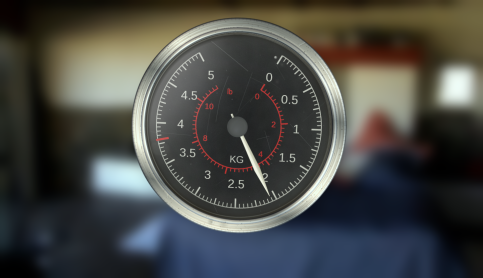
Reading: 2.05,kg
